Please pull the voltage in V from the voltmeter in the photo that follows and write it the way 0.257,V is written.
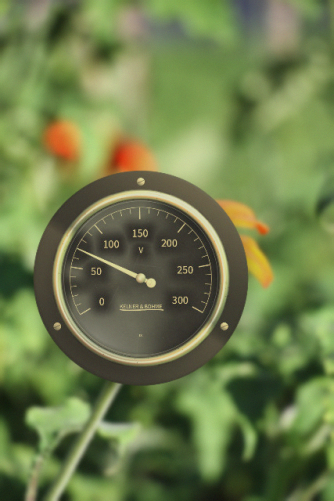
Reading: 70,V
